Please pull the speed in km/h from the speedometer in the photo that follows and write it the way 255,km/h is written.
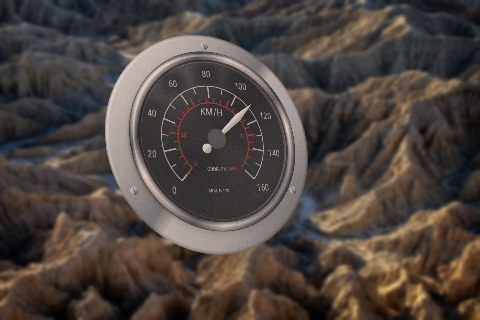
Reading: 110,km/h
